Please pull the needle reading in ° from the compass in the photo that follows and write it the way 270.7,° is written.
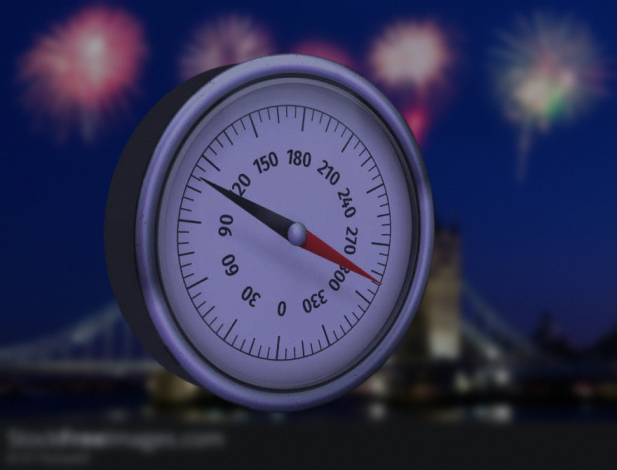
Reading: 290,°
